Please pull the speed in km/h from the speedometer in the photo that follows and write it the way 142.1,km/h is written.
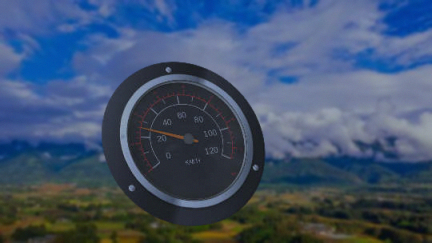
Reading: 25,km/h
